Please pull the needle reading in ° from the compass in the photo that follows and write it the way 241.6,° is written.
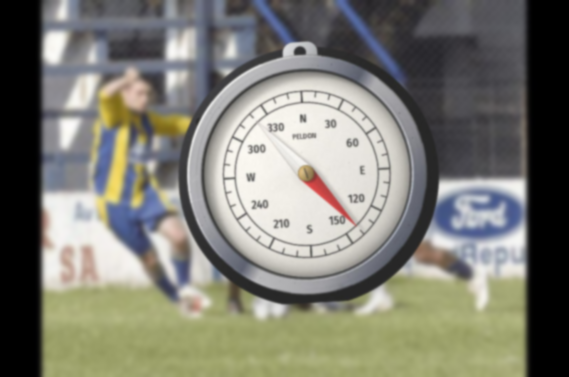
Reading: 140,°
